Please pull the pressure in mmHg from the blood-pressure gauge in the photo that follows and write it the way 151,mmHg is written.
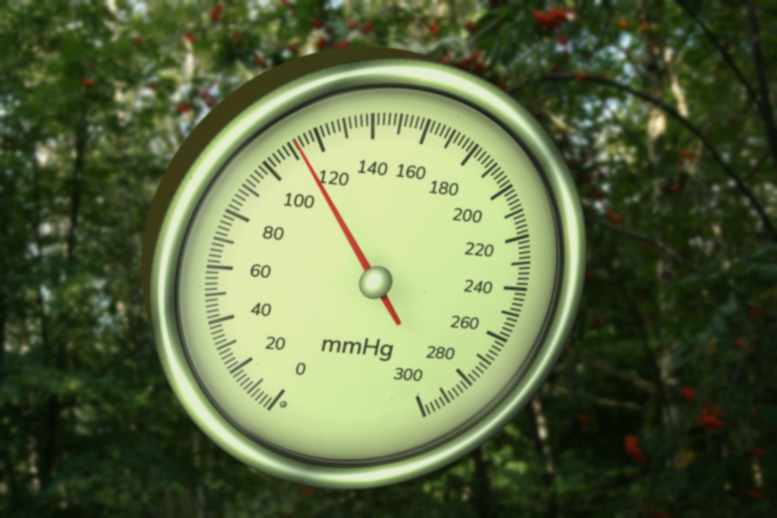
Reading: 112,mmHg
